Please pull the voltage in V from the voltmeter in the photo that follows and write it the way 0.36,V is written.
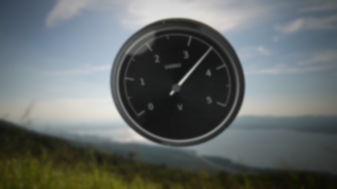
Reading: 3.5,V
